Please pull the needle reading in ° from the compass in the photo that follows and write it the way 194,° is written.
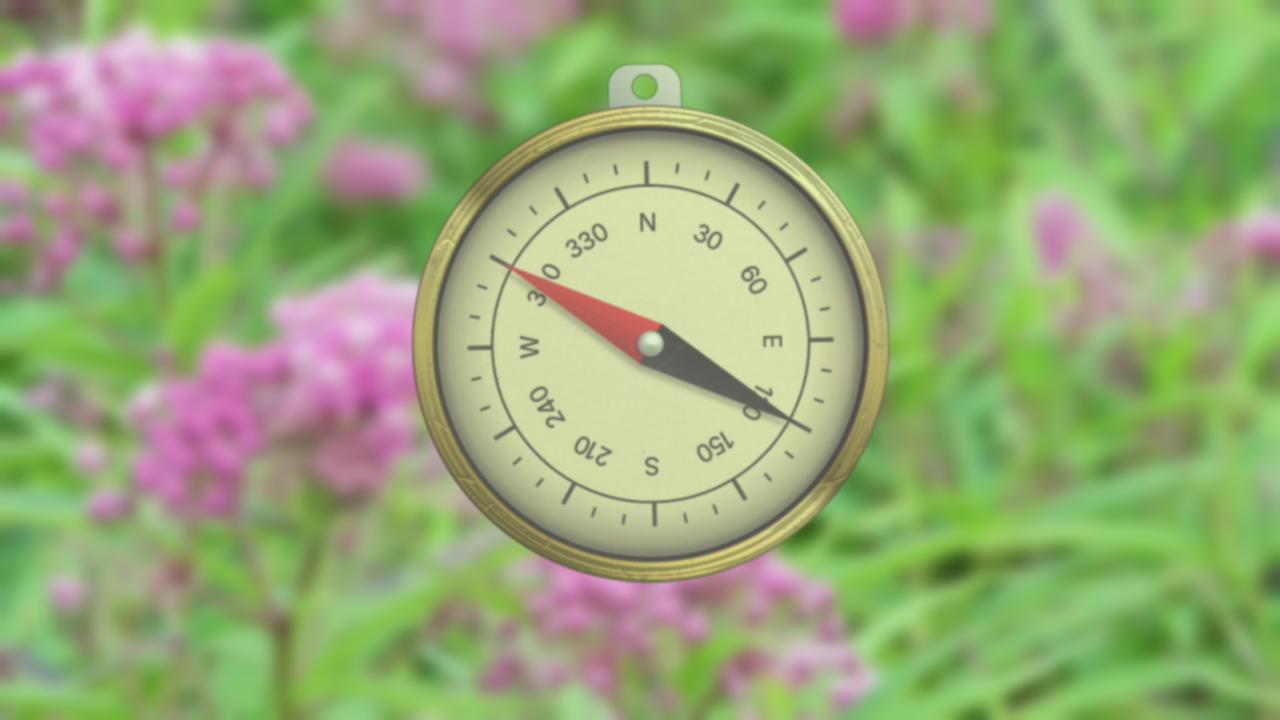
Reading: 300,°
